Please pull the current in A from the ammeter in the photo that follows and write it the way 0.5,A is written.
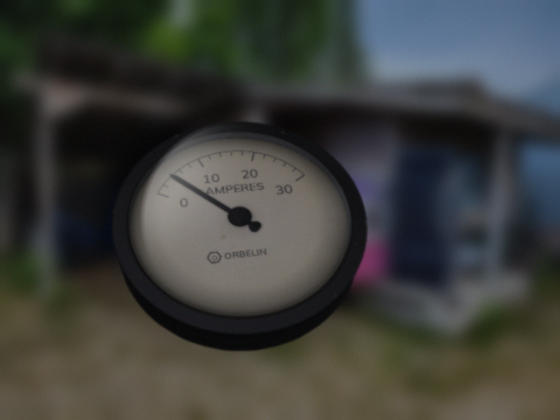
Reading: 4,A
